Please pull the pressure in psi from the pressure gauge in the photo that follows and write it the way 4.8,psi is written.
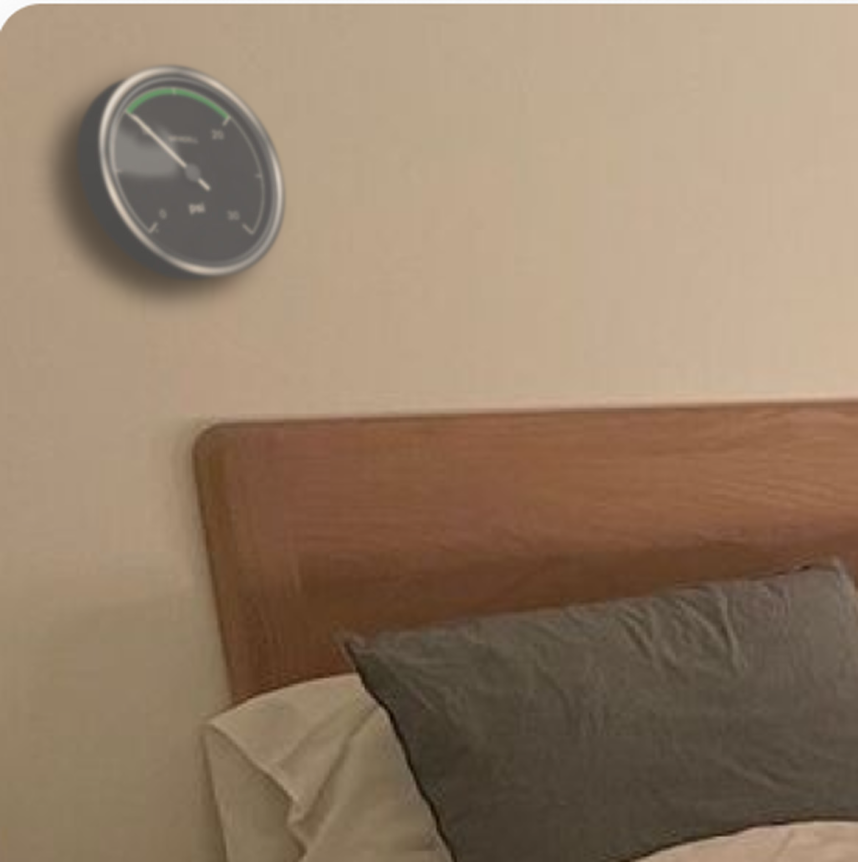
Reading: 10,psi
